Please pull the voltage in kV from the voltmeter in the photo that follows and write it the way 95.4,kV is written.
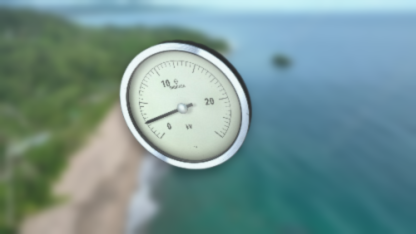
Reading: 2.5,kV
